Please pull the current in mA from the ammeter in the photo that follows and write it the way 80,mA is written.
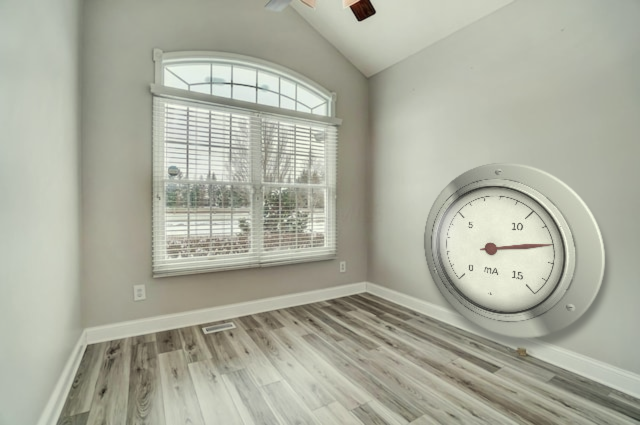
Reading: 12,mA
